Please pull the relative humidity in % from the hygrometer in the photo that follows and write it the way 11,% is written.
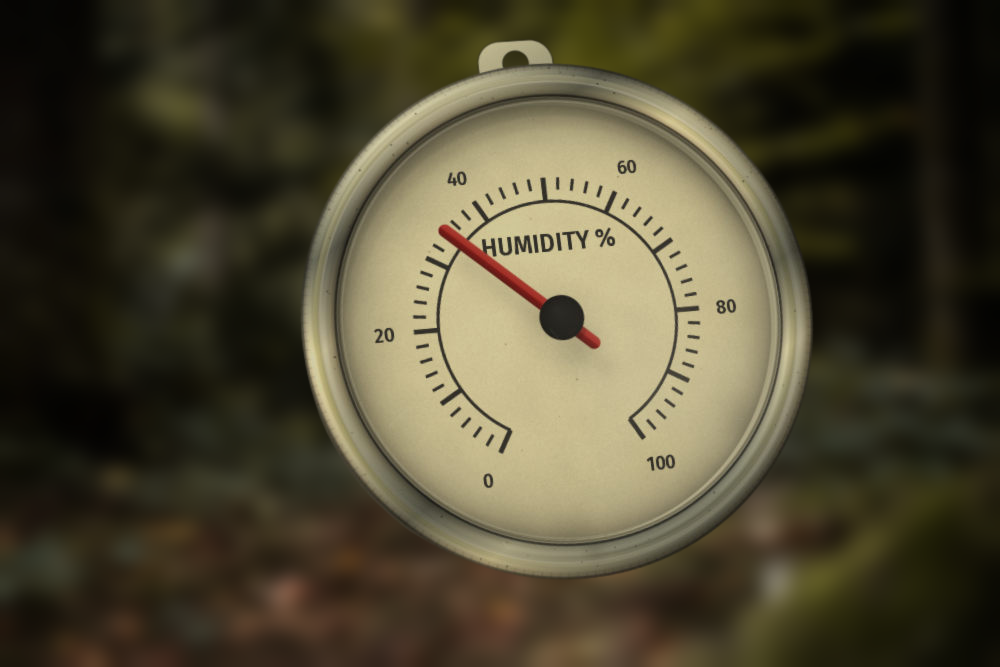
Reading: 34,%
